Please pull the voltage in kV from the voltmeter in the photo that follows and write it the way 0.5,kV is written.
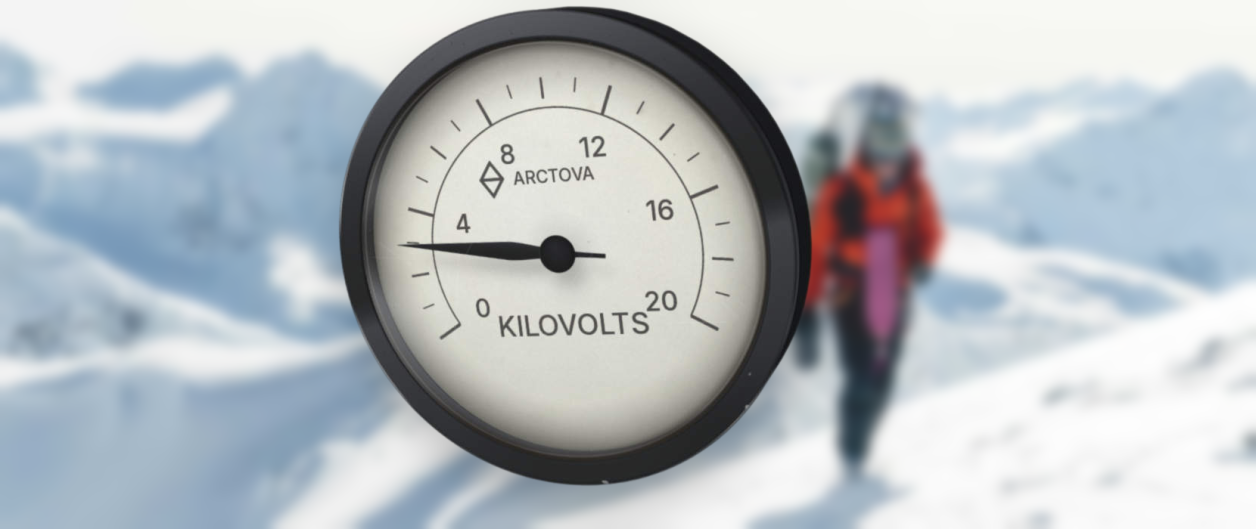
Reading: 3,kV
